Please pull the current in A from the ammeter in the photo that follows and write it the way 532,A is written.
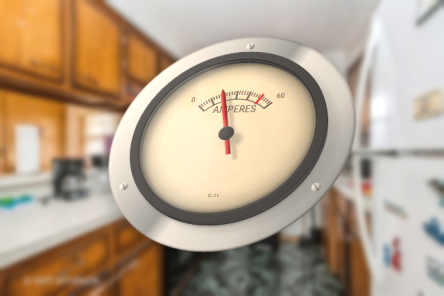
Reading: 20,A
